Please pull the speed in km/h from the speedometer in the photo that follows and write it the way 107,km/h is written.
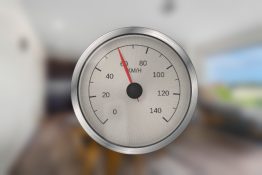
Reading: 60,km/h
